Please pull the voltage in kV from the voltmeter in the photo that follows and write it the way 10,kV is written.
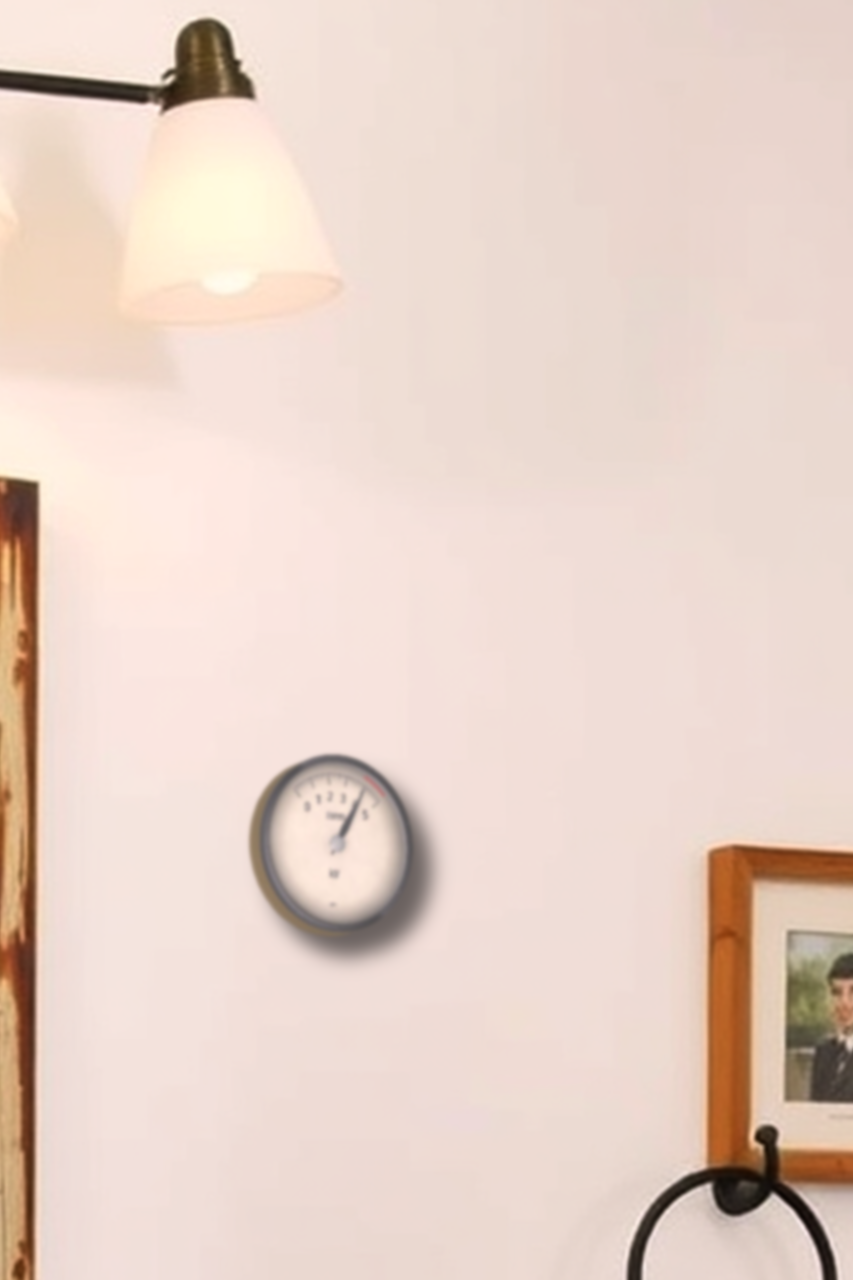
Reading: 4,kV
